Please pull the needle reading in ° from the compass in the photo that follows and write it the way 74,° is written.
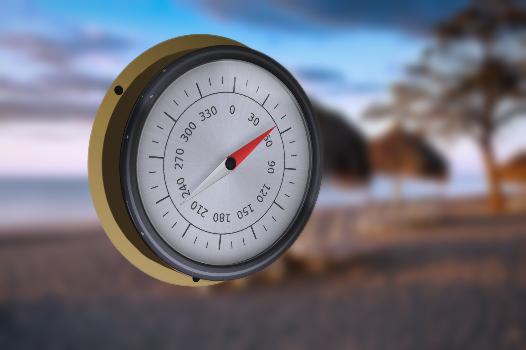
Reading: 50,°
